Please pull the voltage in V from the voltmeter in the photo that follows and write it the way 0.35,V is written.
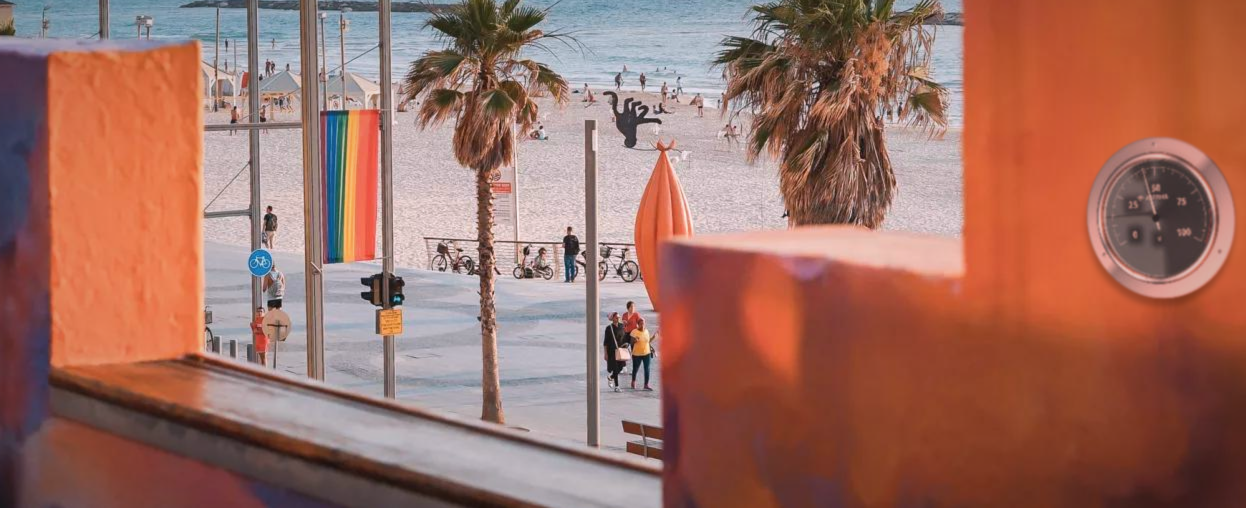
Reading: 45,V
